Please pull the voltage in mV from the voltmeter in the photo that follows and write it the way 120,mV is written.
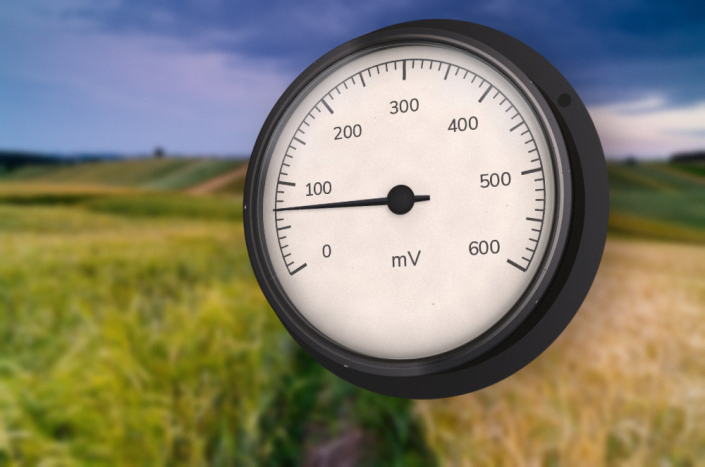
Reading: 70,mV
